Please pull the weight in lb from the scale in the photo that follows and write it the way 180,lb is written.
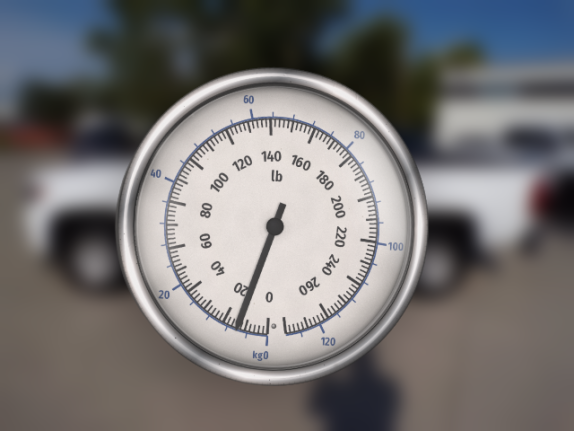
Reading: 14,lb
